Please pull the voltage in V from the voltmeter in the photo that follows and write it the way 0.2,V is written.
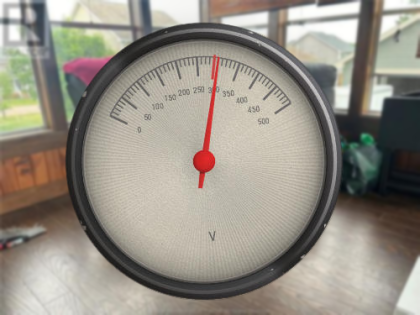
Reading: 300,V
